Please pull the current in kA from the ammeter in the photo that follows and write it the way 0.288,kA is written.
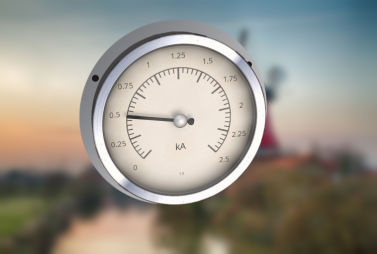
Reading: 0.5,kA
